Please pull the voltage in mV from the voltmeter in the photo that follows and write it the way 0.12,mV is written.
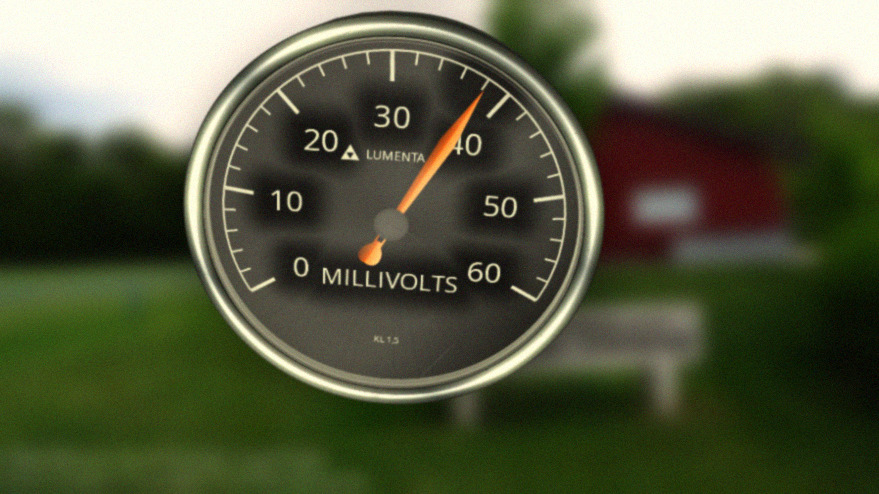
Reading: 38,mV
